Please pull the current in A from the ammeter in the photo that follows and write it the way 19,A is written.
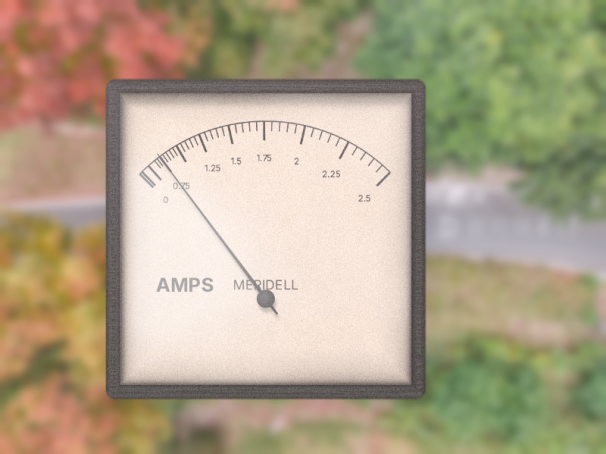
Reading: 0.75,A
